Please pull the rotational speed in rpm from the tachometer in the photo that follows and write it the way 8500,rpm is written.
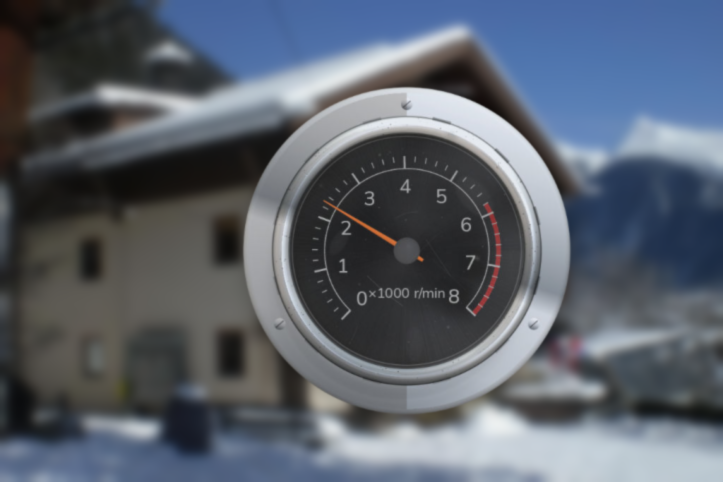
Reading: 2300,rpm
